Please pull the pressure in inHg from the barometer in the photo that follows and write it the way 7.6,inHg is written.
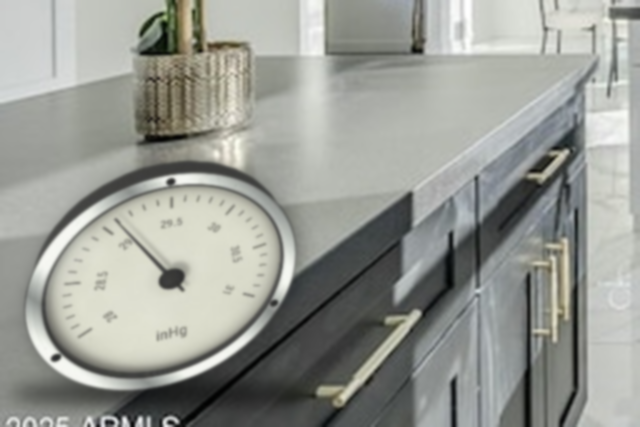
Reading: 29.1,inHg
